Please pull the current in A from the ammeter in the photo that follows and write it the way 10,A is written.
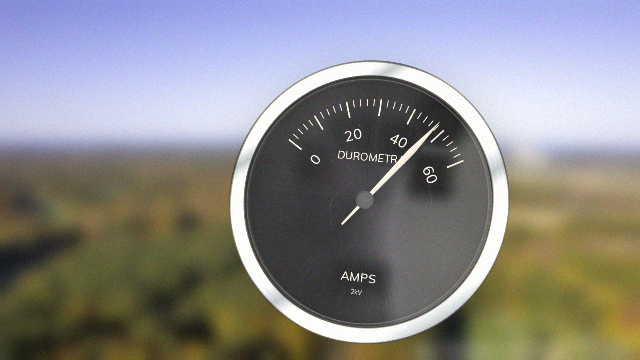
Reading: 48,A
